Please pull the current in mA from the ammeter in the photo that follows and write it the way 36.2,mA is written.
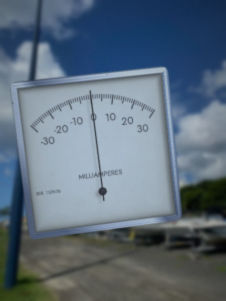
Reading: 0,mA
